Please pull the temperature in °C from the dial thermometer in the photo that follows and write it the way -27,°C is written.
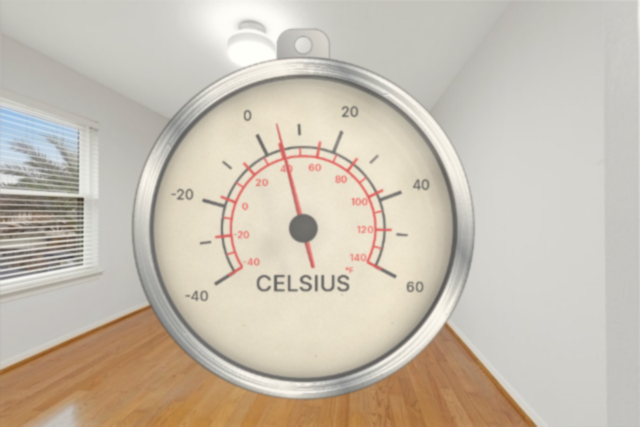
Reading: 5,°C
